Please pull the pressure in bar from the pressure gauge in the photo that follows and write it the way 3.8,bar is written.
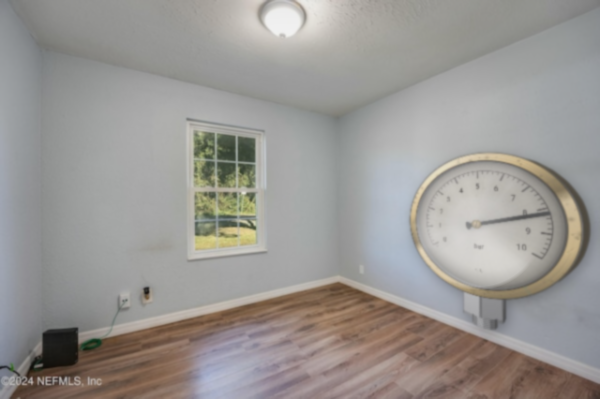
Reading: 8.2,bar
